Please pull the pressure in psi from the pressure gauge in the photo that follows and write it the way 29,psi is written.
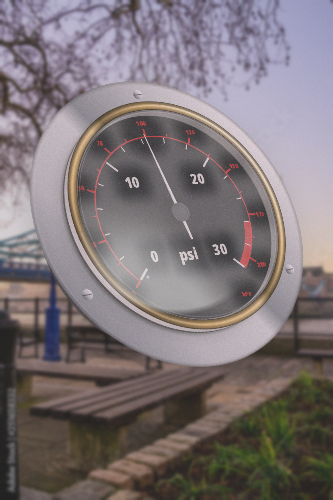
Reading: 14,psi
